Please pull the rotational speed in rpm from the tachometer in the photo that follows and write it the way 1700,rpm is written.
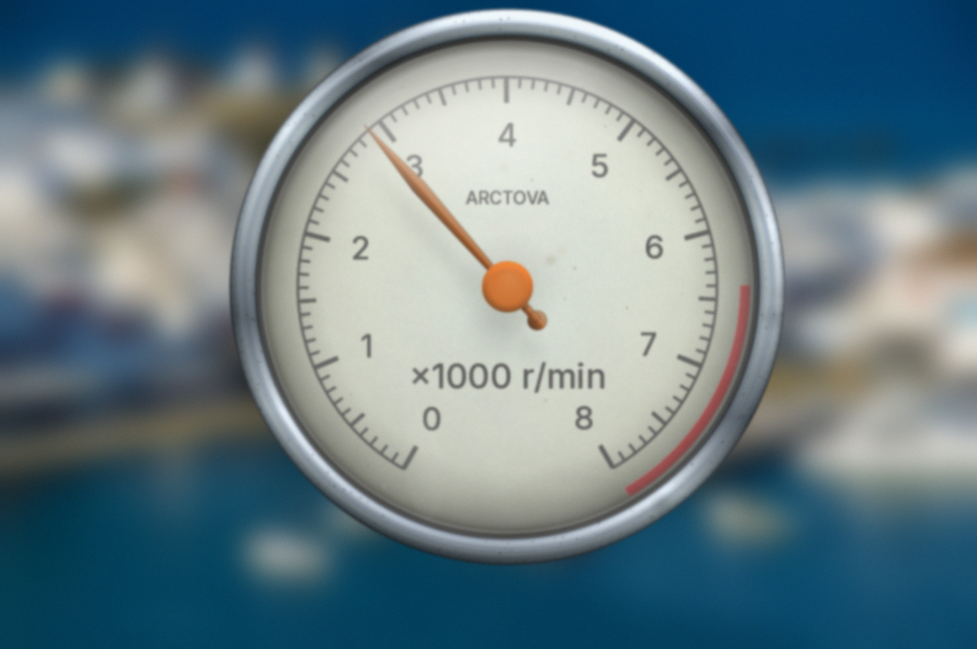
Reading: 2900,rpm
